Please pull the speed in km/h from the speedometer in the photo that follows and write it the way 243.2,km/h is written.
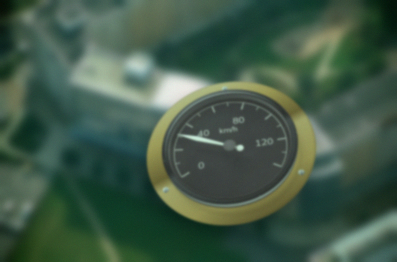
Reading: 30,km/h
